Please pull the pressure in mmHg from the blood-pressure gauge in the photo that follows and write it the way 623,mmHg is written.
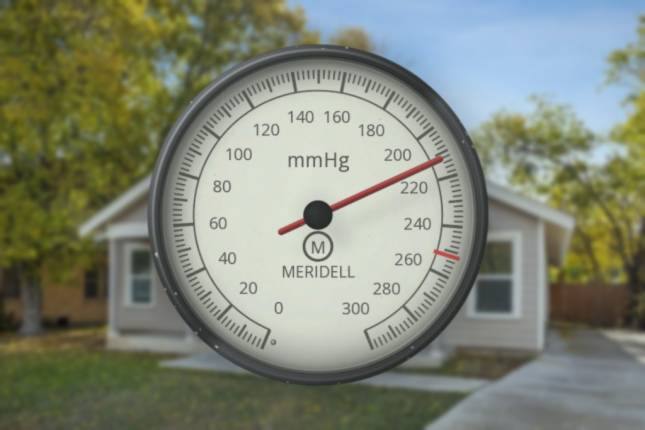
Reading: 212,mmHg
